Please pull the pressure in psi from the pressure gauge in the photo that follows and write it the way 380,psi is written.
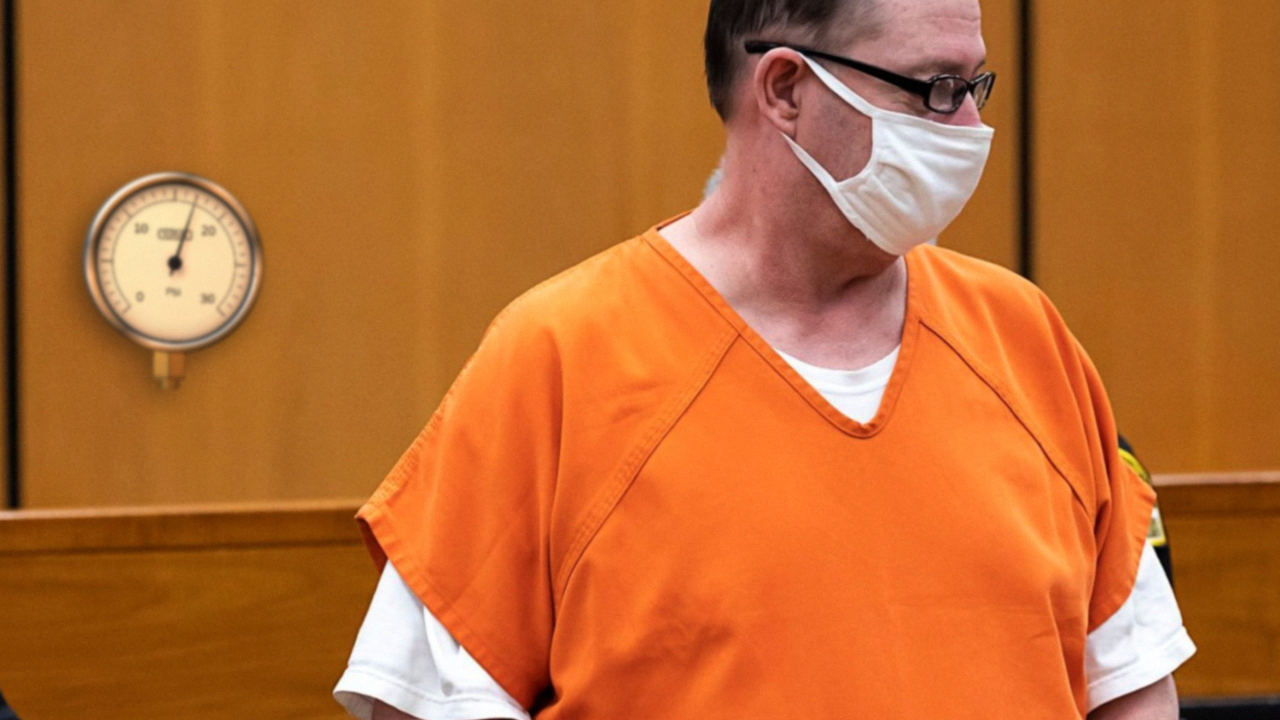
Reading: 17,psi
